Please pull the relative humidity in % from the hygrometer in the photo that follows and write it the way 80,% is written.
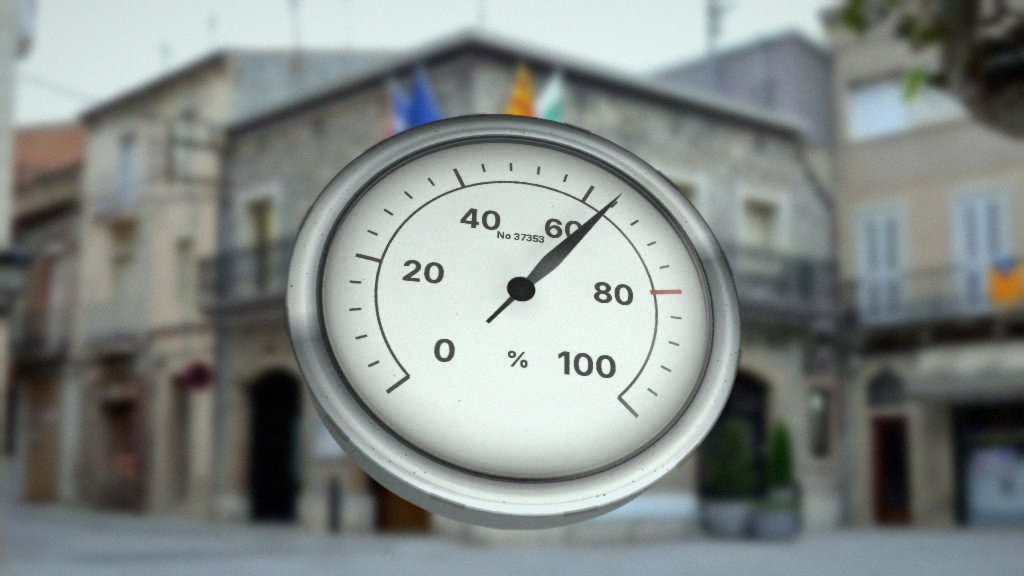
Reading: 64,%
